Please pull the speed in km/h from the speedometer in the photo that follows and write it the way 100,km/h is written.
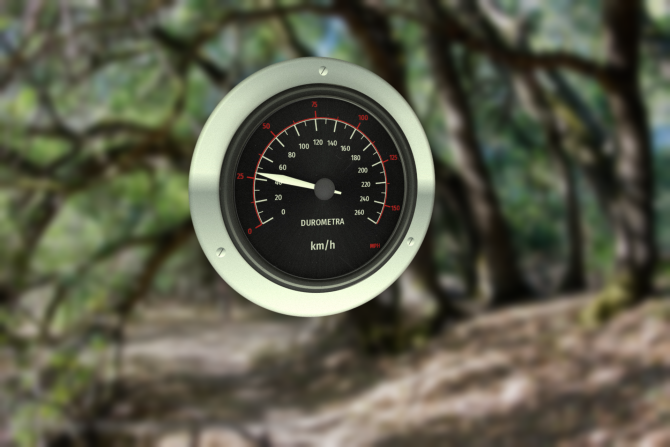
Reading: 45,km/h
